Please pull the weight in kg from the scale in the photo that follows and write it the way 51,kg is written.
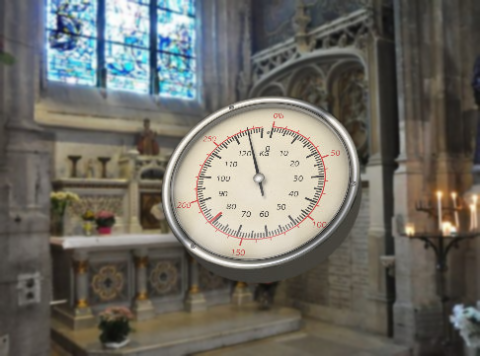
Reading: 125,kg
